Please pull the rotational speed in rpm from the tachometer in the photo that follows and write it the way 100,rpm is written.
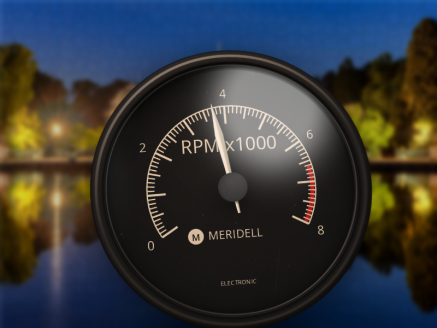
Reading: 3700,rpm
